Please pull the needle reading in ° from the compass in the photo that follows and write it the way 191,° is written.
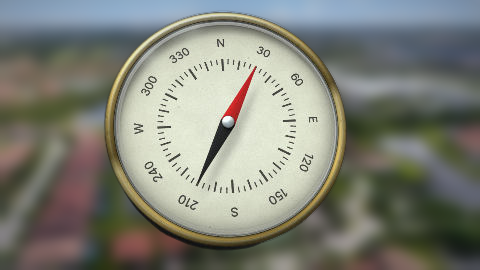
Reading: 30,°
